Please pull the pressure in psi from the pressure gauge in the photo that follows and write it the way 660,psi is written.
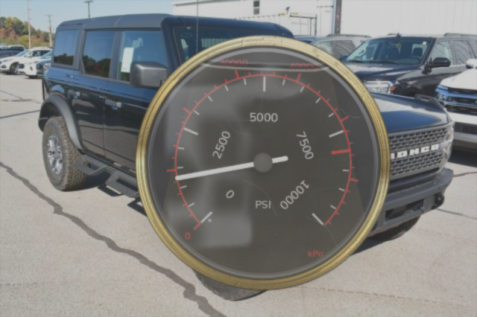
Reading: 1250,psi
